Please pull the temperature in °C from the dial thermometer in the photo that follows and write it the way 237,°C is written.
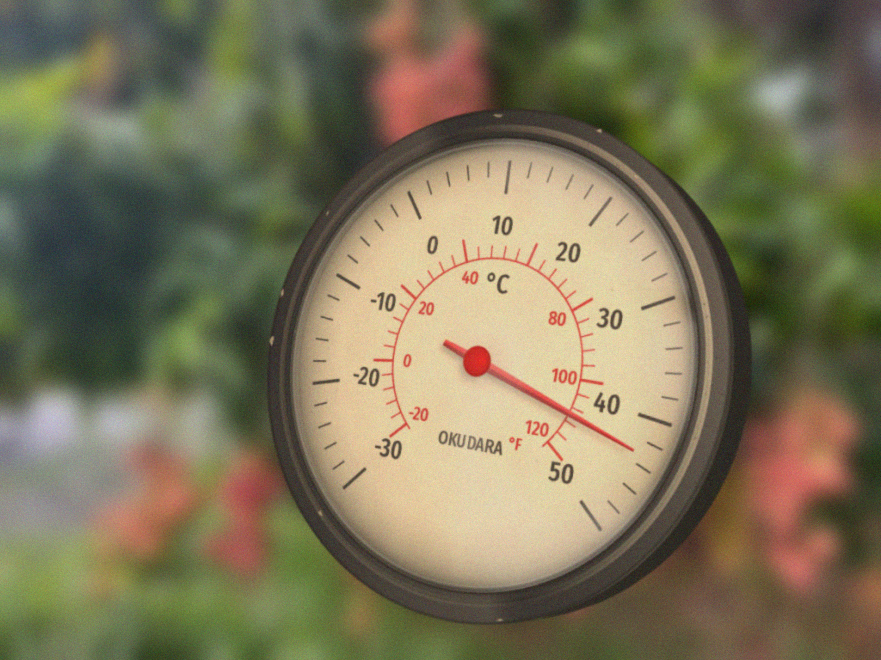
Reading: 43,°C
